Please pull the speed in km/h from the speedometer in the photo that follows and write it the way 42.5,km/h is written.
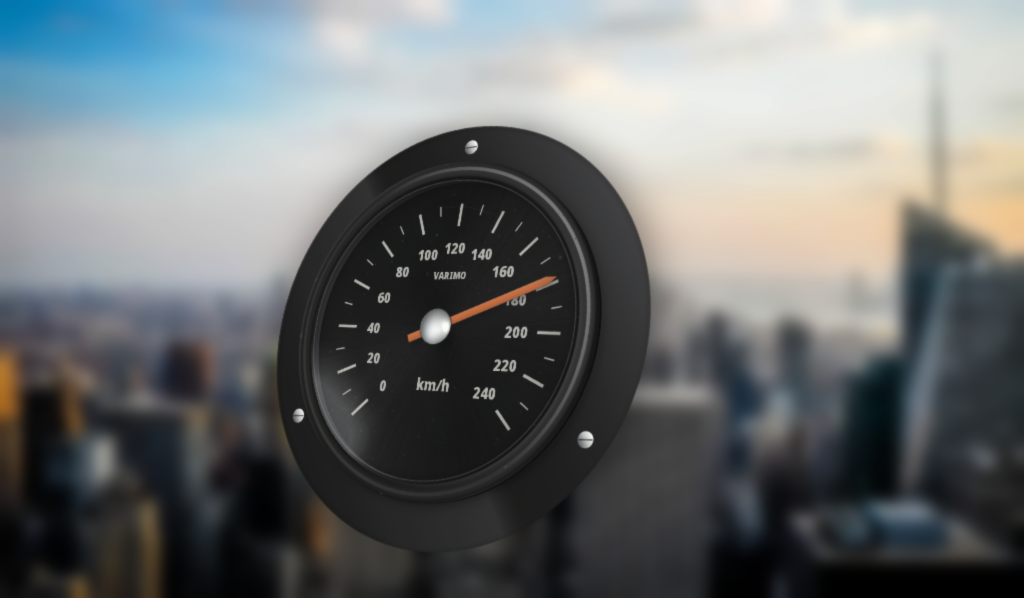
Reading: 180,km/h
